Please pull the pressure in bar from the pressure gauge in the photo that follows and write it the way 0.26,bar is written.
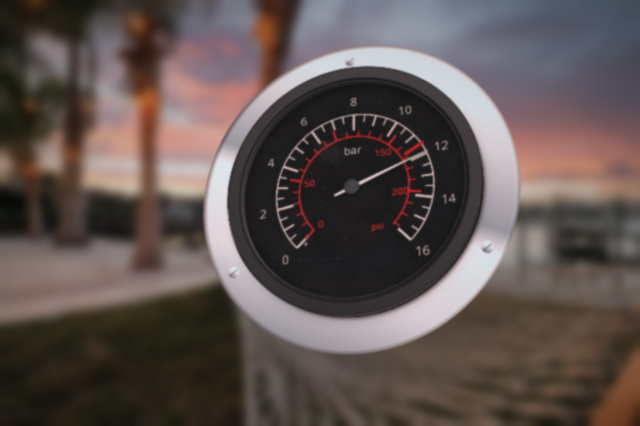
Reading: 12,bar
